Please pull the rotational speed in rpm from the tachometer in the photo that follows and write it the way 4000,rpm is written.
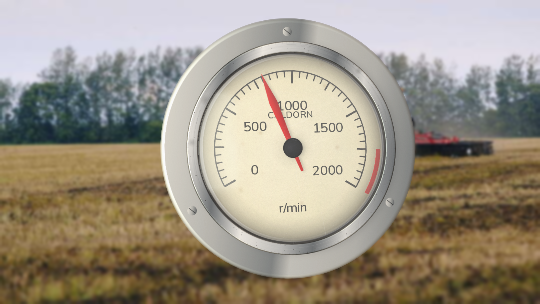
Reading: 800,rpm
